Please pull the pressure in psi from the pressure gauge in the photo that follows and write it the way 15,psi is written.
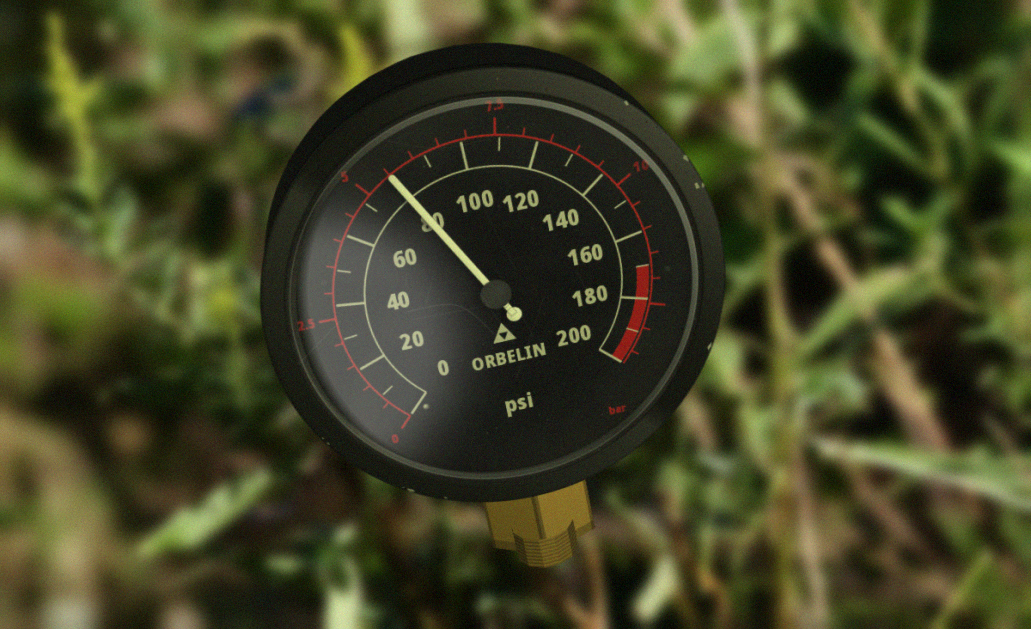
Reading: 80,psi
